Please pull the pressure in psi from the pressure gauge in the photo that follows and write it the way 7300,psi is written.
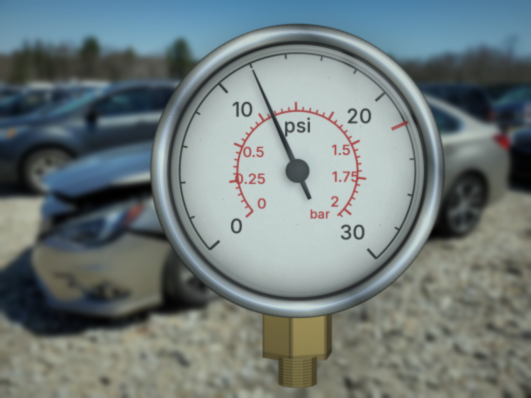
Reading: 12,psi
